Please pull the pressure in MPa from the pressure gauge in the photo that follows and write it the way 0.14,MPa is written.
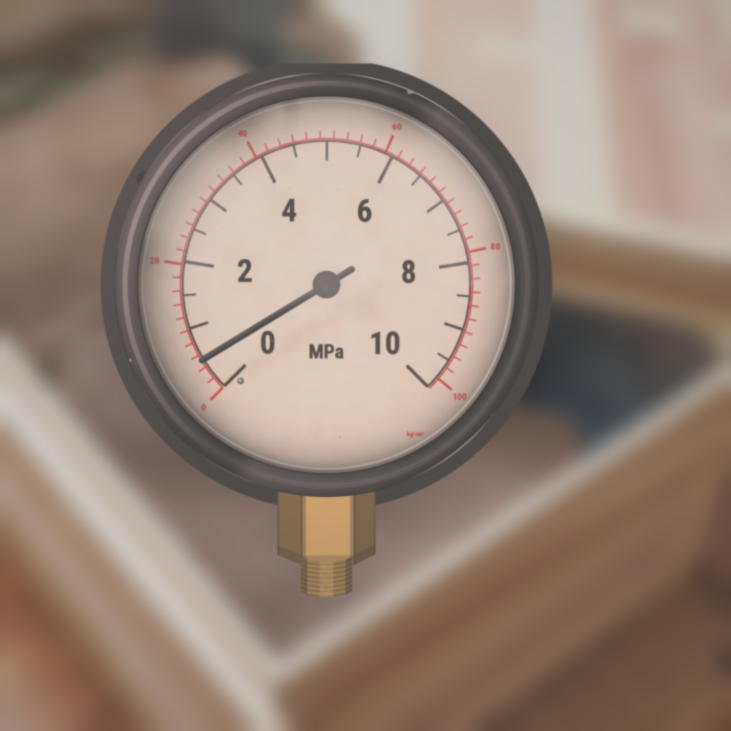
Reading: 0.5,MPa
